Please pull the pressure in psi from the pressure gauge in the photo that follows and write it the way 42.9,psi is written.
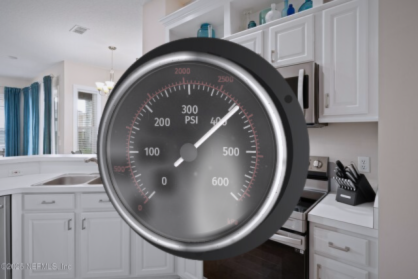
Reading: 410,psi
